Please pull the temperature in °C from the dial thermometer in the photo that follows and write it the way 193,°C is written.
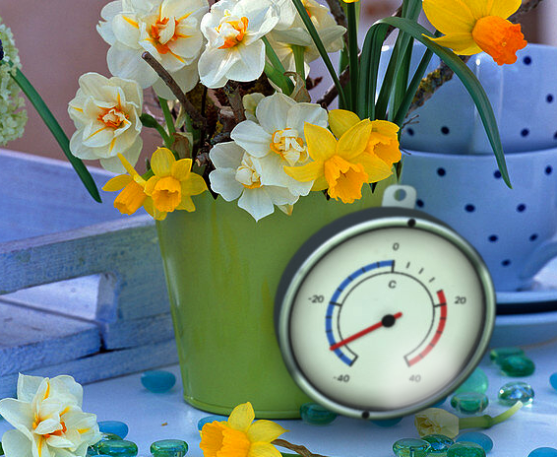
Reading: -32,°C
